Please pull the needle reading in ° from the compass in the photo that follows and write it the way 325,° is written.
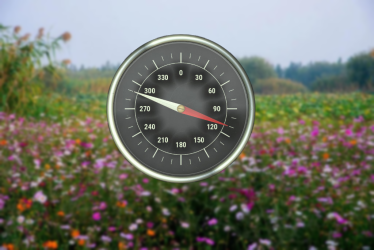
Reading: 110,°
